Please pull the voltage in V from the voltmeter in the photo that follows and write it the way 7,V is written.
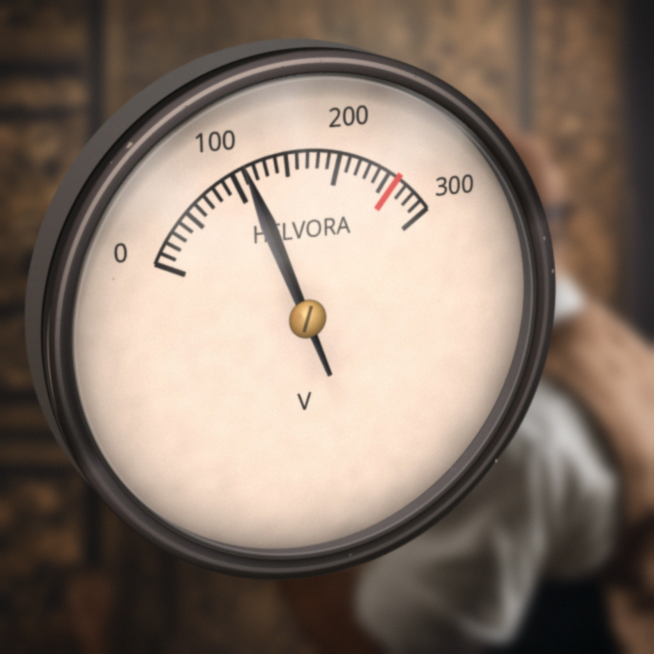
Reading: 110,V
